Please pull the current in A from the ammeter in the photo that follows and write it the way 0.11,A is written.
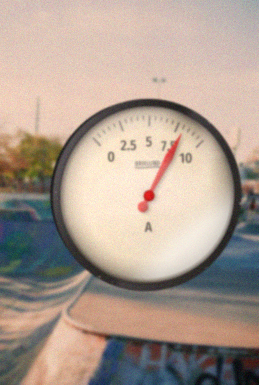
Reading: 8,A
